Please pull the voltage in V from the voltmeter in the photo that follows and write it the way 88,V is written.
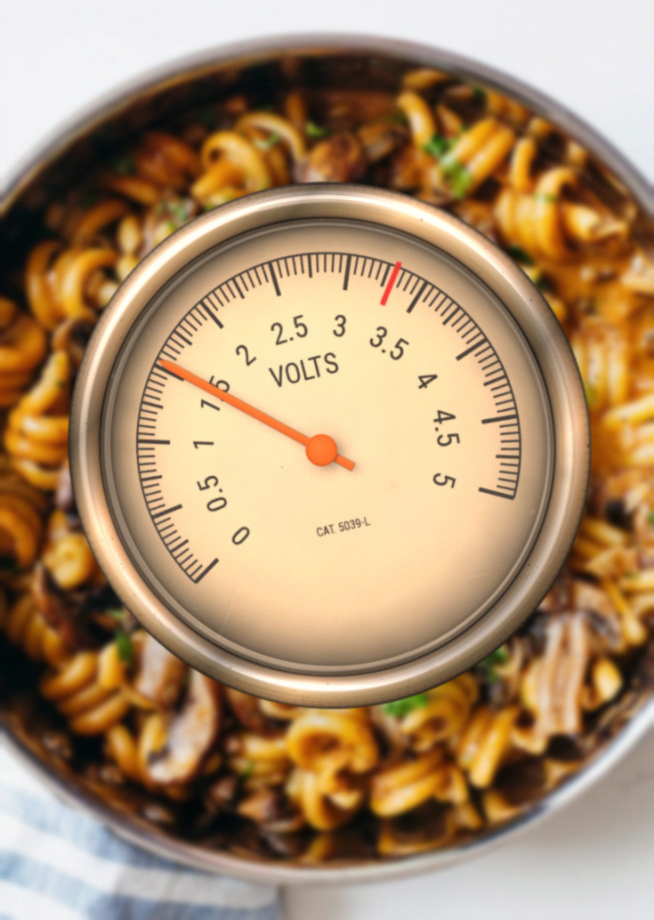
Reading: 1.55,V
